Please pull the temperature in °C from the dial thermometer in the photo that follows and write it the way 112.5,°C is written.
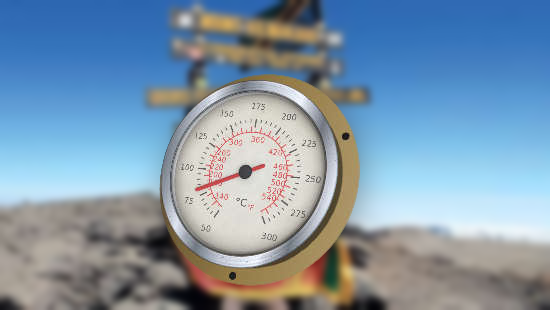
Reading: 80,°C
